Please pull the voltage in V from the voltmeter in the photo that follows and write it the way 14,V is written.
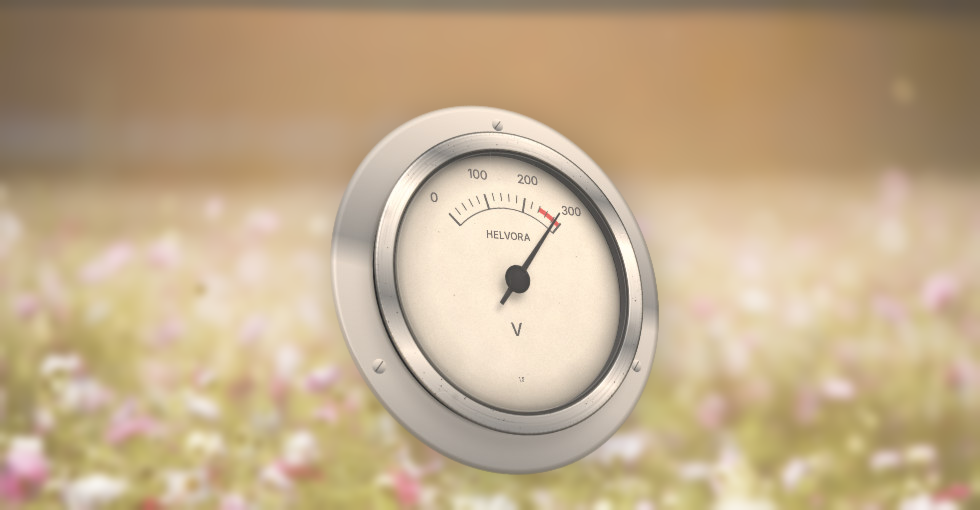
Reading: 280,V
